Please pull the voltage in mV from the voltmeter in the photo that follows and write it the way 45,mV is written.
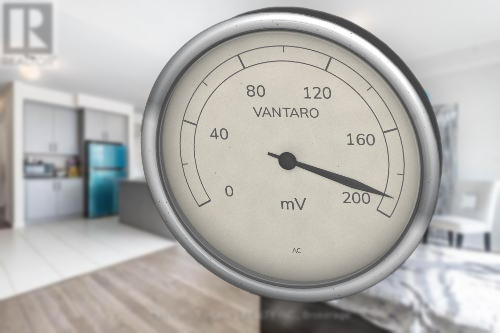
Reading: 190,mV
